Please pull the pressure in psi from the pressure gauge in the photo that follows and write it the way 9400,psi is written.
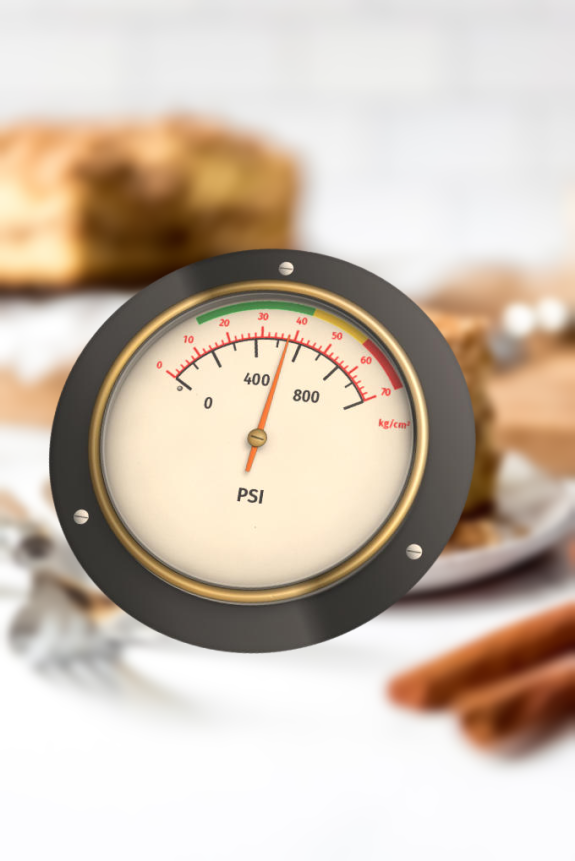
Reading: 550,psi
